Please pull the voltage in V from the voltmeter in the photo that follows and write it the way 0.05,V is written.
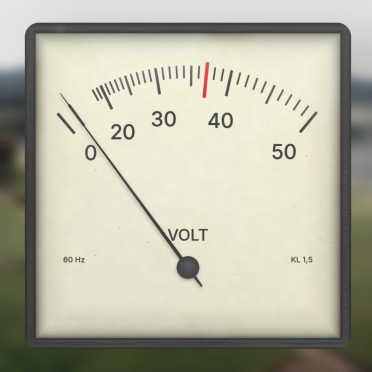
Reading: 10,V
